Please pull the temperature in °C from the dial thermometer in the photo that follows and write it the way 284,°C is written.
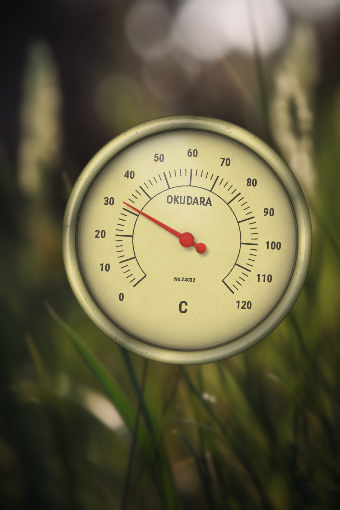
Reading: 32,°C
